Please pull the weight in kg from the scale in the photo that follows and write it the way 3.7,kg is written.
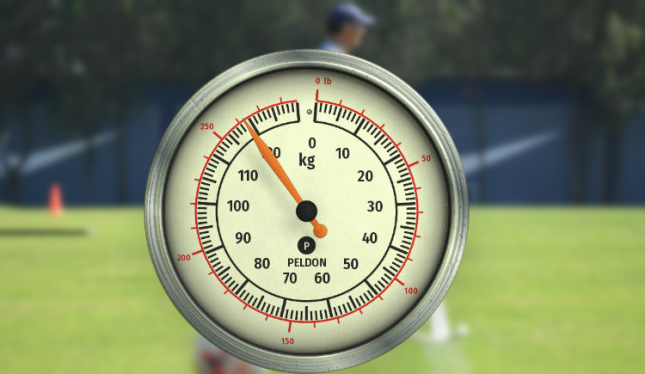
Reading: 119,kg
